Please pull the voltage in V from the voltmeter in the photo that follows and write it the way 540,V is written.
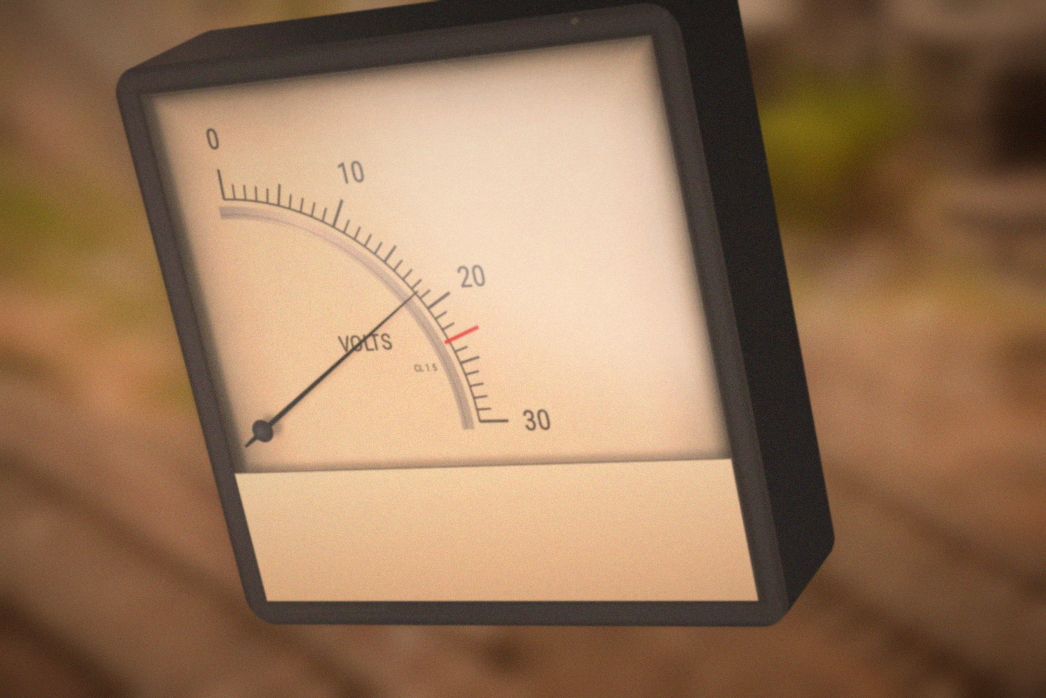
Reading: 18.5,V
